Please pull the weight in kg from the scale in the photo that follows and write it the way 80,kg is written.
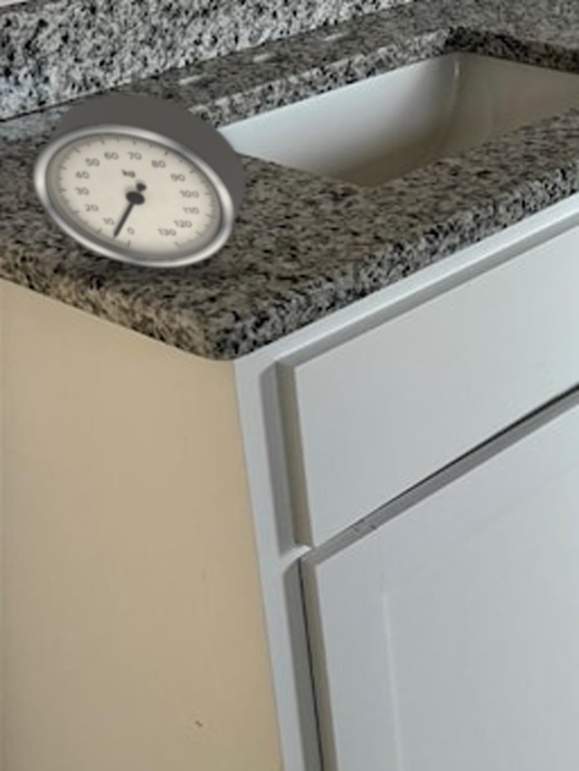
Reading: 5,kg
